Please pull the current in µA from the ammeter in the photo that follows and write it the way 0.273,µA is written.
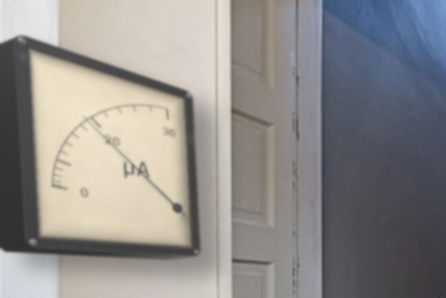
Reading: 19,µA
